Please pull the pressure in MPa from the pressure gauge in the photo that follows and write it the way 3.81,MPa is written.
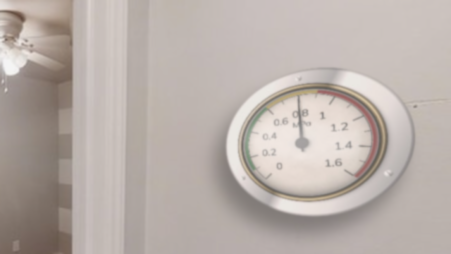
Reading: 0.8,MPa
